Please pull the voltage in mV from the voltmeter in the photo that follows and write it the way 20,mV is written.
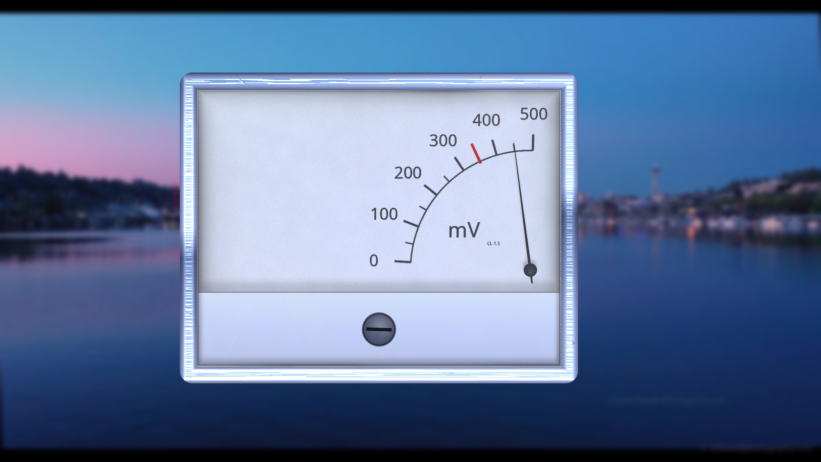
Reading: 450,mV
